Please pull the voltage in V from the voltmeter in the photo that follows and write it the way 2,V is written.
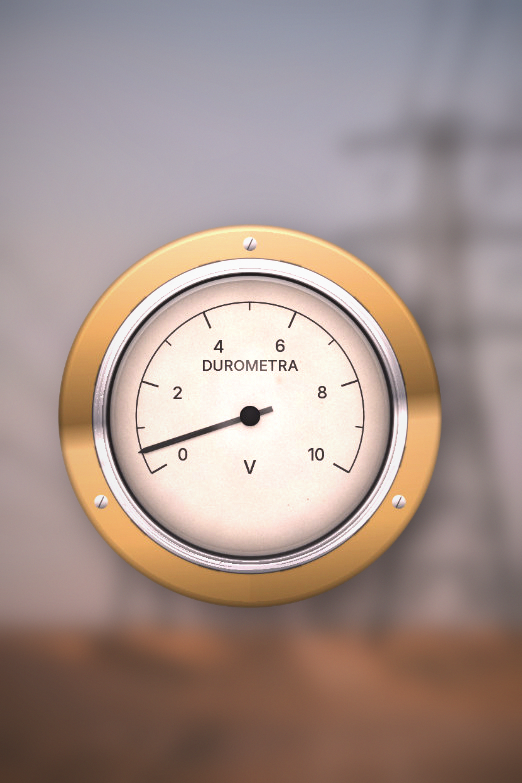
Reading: 0.5,V
